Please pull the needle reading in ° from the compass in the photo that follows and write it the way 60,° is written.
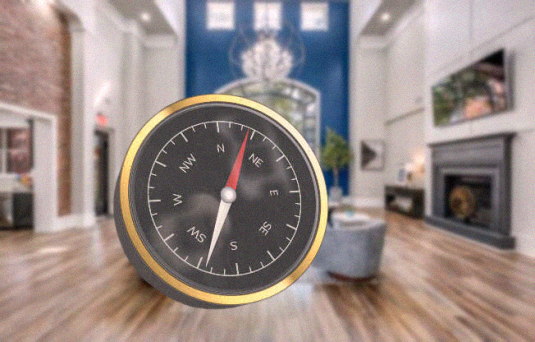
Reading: 25,°
